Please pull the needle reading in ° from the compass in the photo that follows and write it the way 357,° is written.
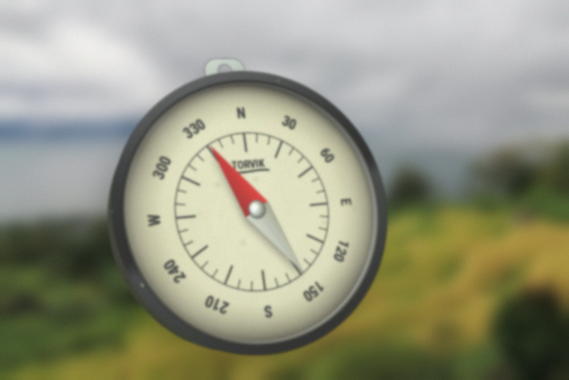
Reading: 330,°
